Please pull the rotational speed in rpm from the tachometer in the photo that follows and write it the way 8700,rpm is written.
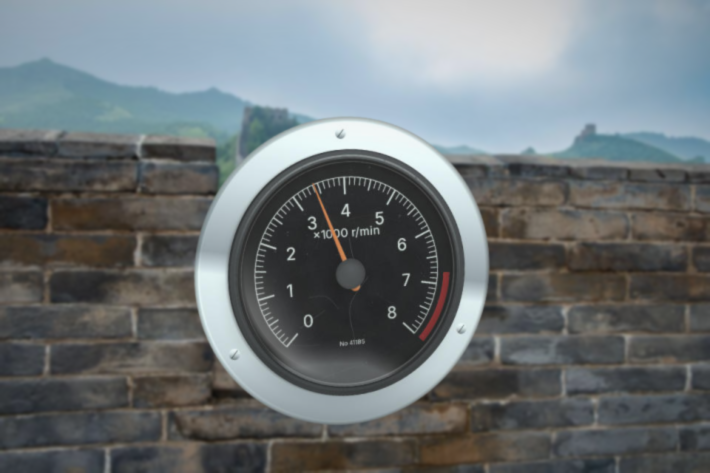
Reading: 3400,rpm
